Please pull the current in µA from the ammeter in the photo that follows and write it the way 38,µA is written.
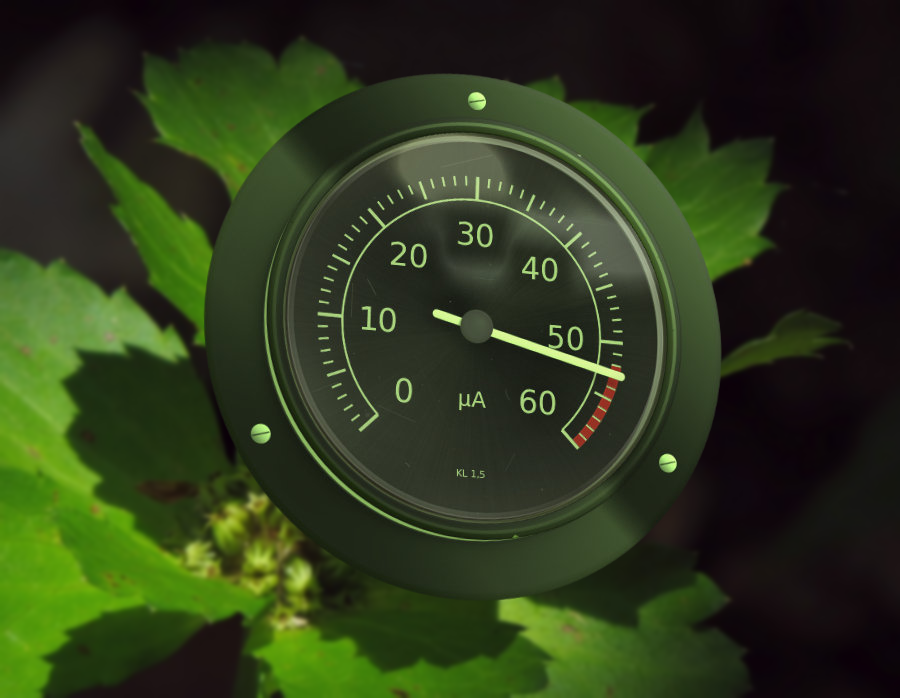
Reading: 53,µA
